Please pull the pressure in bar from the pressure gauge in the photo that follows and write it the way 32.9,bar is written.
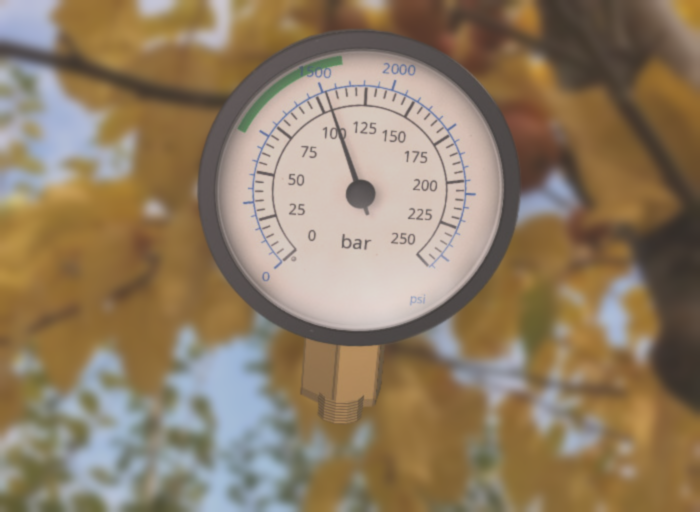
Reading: 105,bar
